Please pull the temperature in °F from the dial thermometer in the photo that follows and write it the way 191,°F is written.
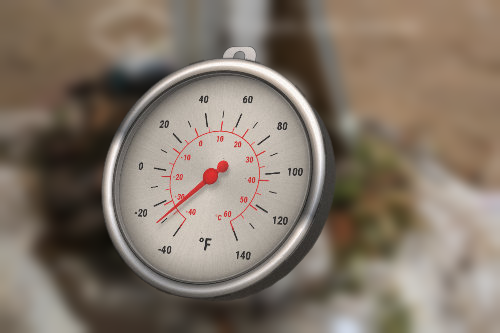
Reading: -30,°F
